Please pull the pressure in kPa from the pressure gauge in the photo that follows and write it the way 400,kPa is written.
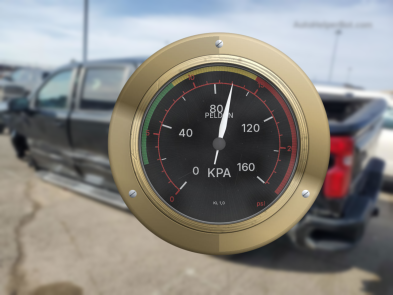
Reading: 90,kPa
